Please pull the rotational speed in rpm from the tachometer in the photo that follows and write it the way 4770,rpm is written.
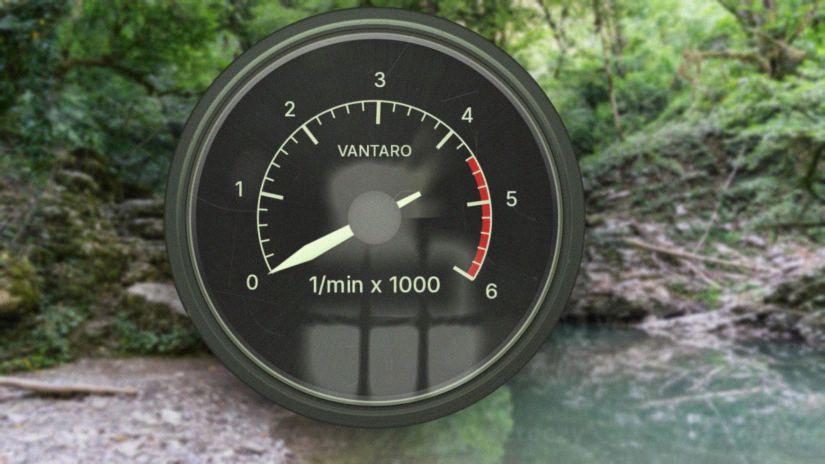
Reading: 0,rpm
